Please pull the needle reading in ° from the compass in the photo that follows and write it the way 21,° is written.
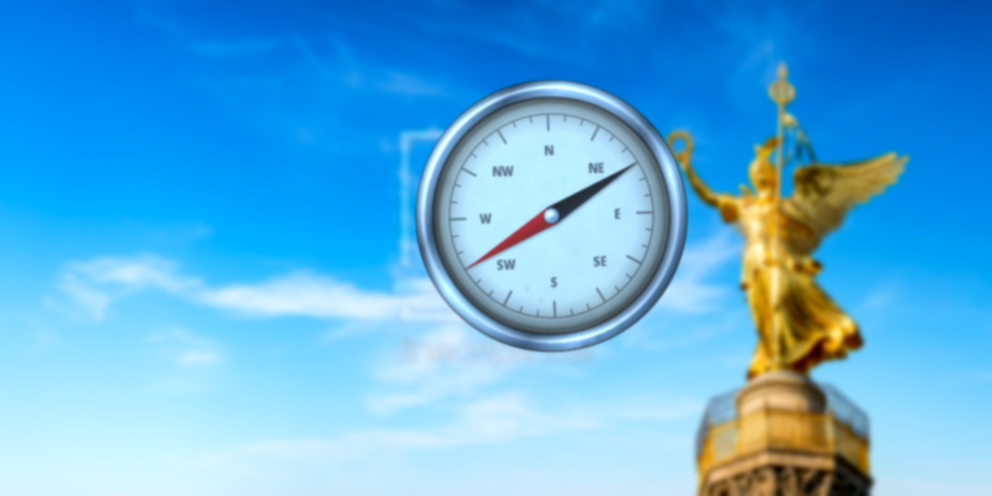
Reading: 240,°
